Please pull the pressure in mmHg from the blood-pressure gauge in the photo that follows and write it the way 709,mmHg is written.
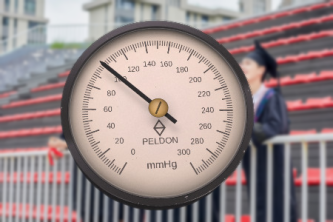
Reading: 100,mmHg
